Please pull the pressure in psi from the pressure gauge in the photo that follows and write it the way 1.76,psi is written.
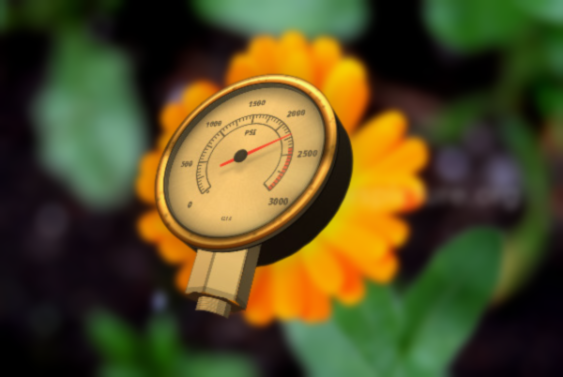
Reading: 2250,psi
